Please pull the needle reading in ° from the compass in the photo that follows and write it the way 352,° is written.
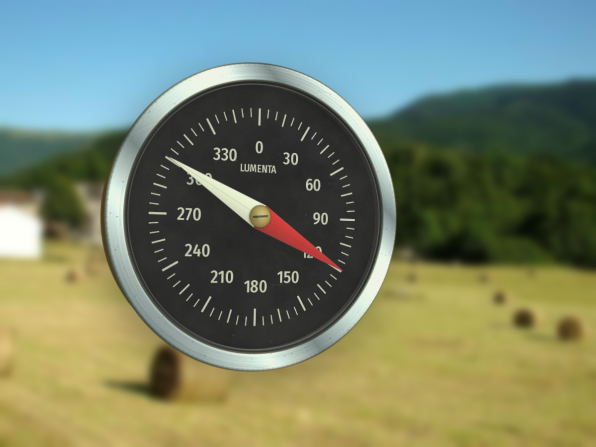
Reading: 120,°
